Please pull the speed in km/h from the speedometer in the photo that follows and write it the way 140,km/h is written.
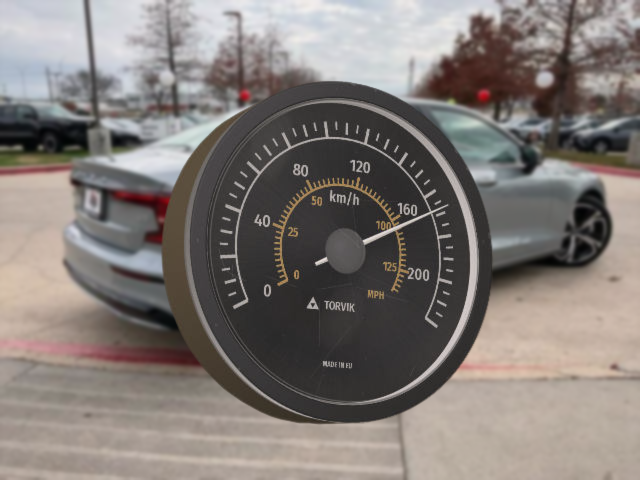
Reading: 167.5,km/h
